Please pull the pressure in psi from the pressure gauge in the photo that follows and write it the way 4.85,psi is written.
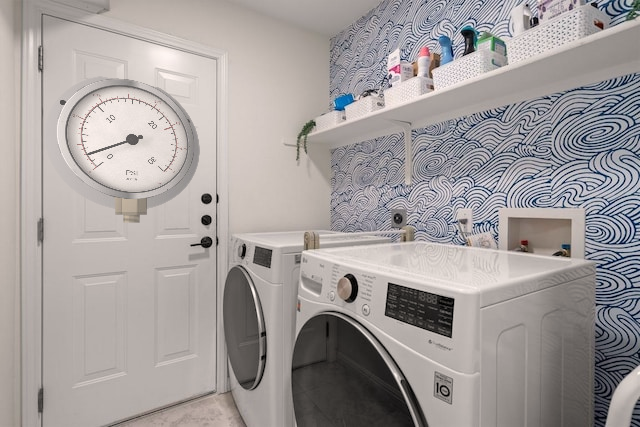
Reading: 2,psi
